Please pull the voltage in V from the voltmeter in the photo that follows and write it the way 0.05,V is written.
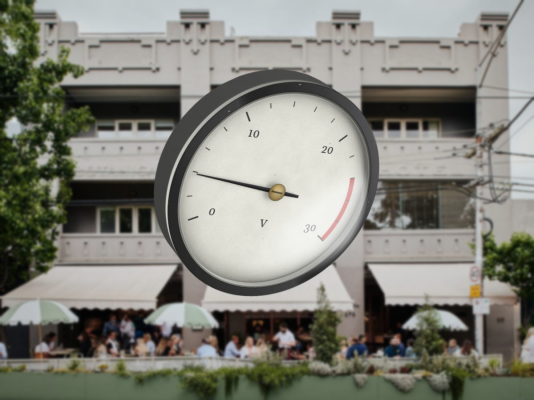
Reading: 4,V
